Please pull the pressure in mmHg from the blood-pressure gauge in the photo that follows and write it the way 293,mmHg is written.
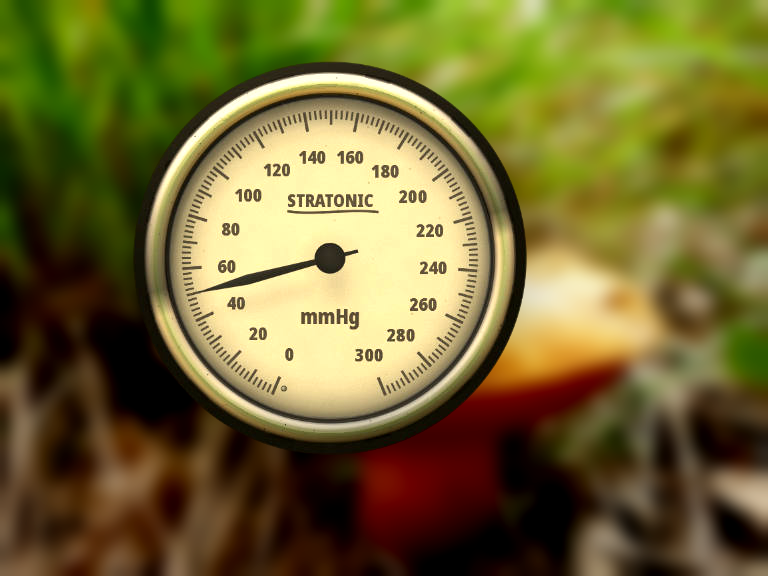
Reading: 50,mmHg
